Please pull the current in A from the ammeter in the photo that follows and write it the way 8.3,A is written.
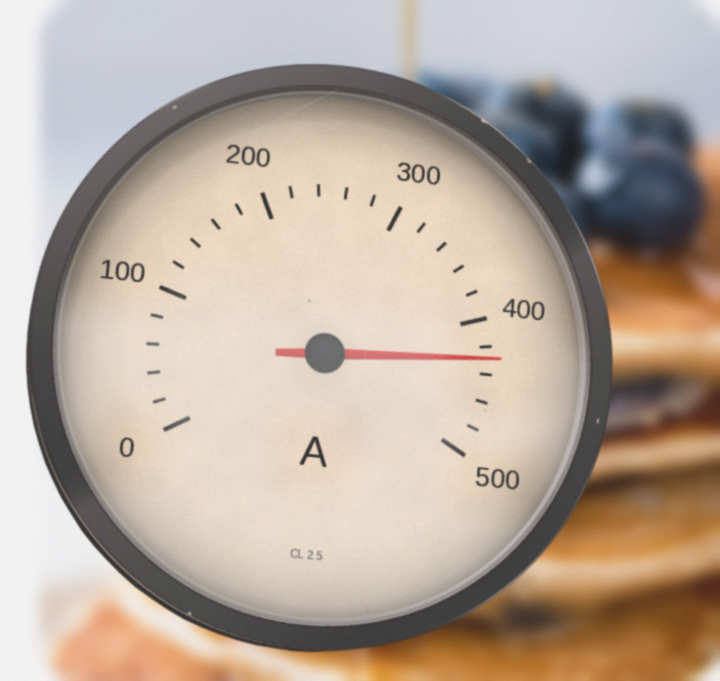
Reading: 430,A
